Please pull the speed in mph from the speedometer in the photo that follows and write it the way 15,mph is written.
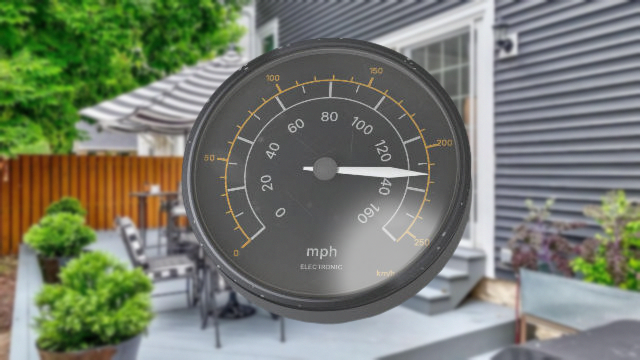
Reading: 135,mph
